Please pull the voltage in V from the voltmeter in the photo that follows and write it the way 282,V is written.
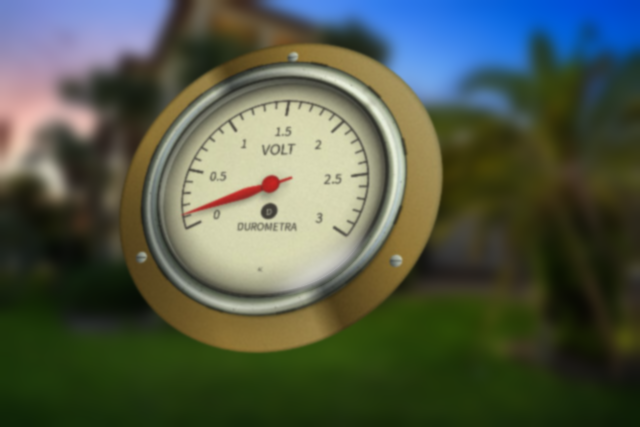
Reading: 0.1,V
